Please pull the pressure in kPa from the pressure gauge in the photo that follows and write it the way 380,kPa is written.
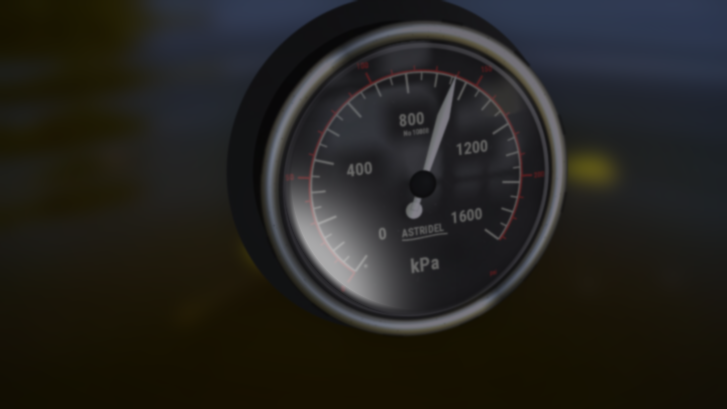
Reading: 950,kPa
